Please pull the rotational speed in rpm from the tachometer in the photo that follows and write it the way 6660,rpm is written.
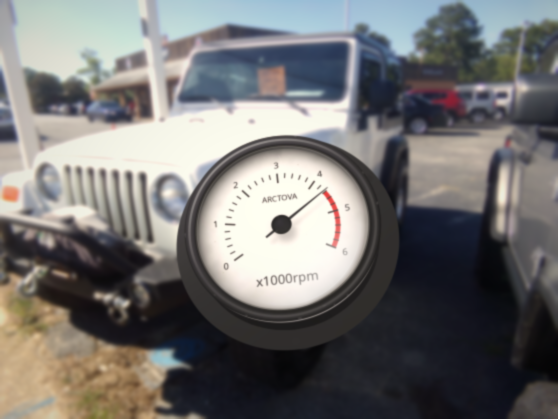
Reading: 4400,rpm
